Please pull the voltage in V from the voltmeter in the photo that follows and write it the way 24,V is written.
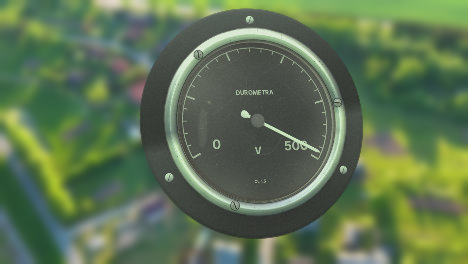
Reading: 490,V
